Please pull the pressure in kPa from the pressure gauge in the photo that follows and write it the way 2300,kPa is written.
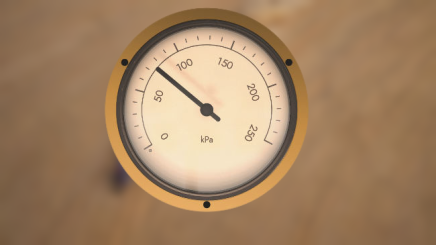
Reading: 75,kPa
